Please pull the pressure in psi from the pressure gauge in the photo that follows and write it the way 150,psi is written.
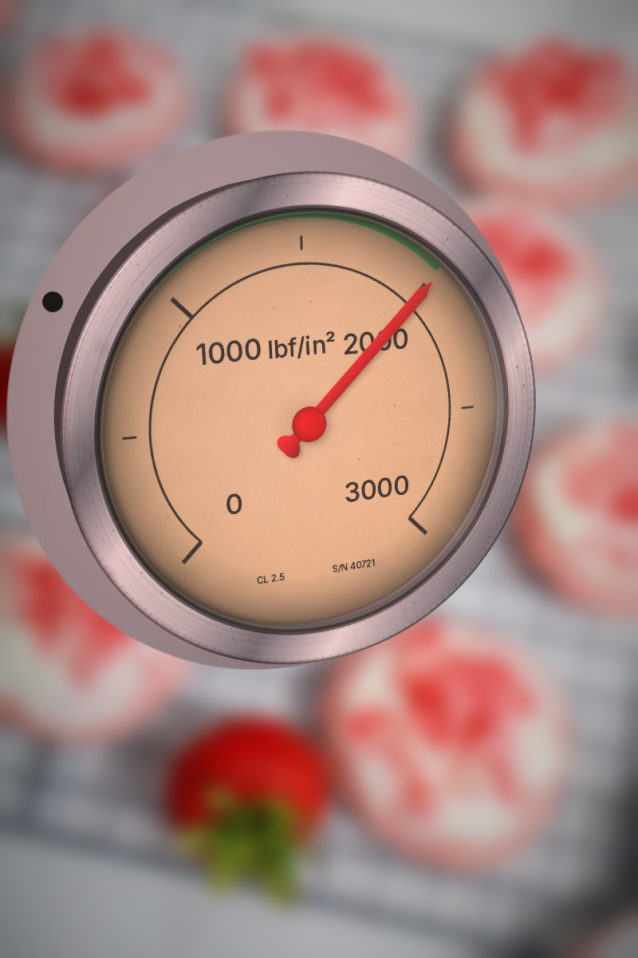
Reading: 2000,psi
